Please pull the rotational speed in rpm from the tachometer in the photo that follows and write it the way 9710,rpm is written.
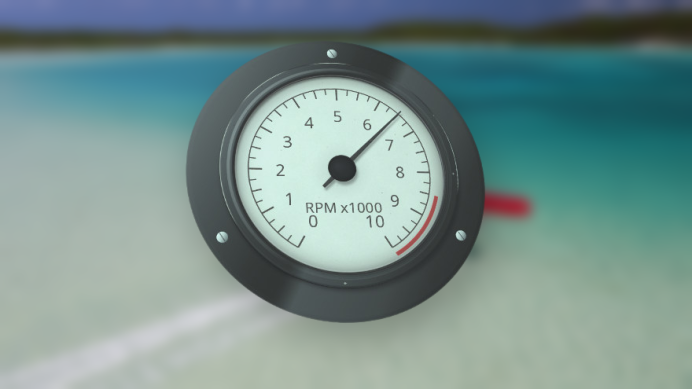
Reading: 6500,rpm
